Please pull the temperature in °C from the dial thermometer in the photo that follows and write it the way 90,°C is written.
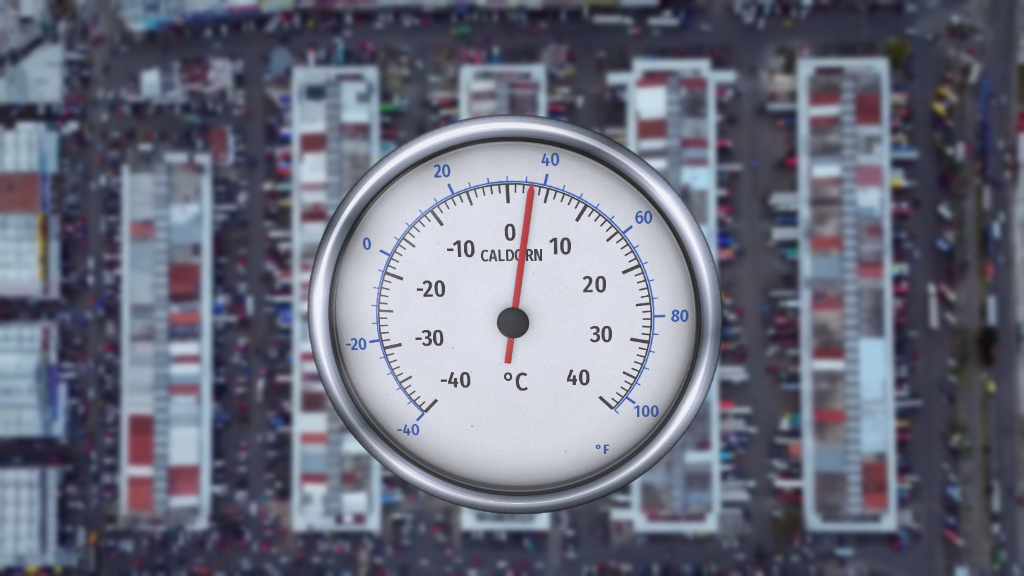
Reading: 3,°C
